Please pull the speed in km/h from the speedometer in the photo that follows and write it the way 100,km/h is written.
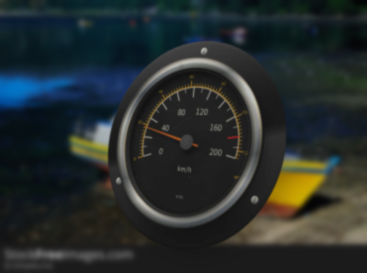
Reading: 30,km/h
